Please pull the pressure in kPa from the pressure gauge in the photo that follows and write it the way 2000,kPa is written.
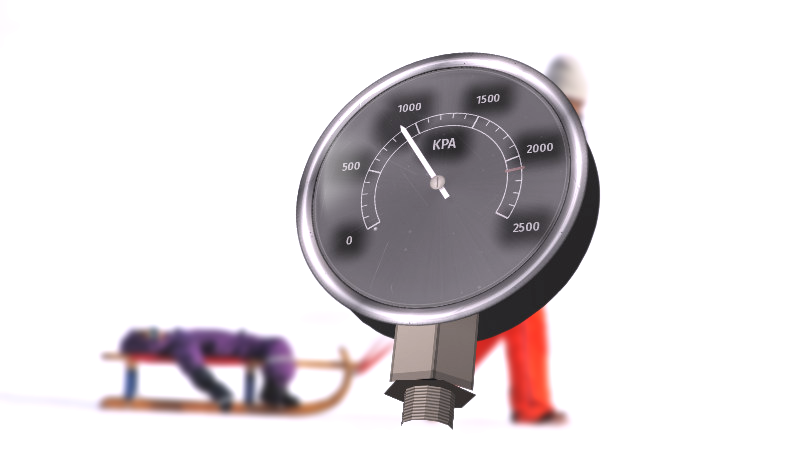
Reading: 900,kPa
